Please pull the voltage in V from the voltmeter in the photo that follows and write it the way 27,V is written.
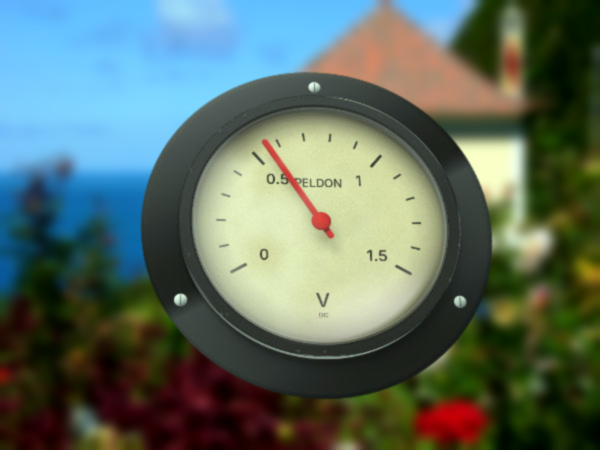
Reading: 0.55,V
